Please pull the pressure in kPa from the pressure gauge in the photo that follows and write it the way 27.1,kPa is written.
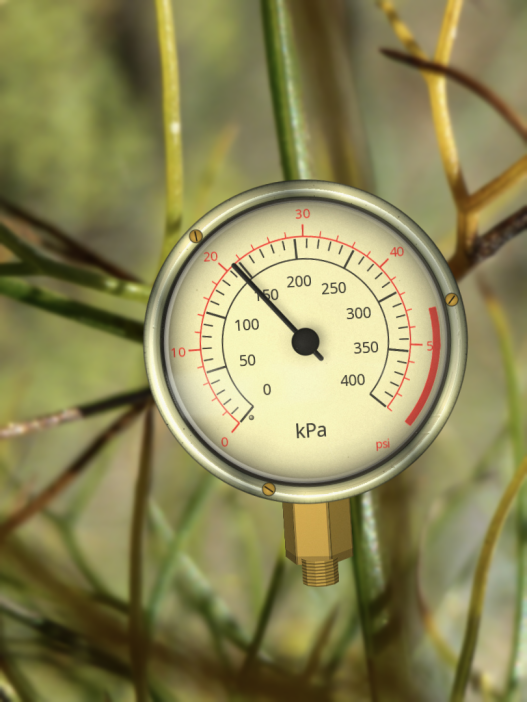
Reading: 145,kPa
